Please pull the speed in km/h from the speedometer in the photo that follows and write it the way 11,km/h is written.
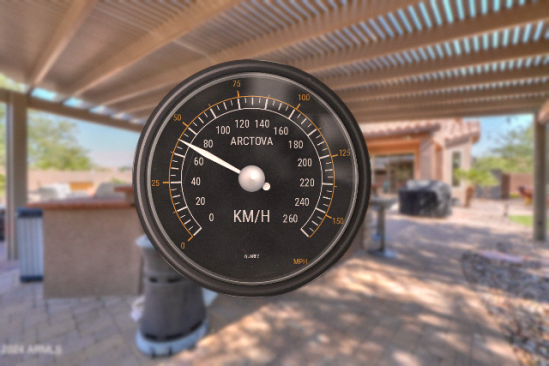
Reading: 70,km/h
